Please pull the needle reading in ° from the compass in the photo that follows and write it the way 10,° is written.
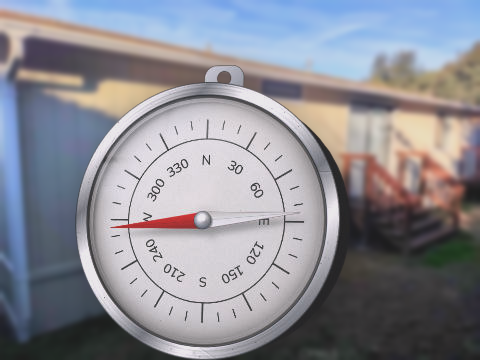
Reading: 265,°
